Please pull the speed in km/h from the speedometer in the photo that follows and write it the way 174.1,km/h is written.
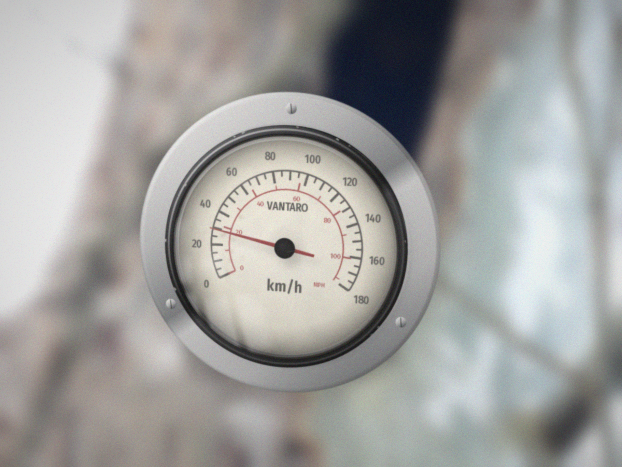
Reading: 30,km/h
